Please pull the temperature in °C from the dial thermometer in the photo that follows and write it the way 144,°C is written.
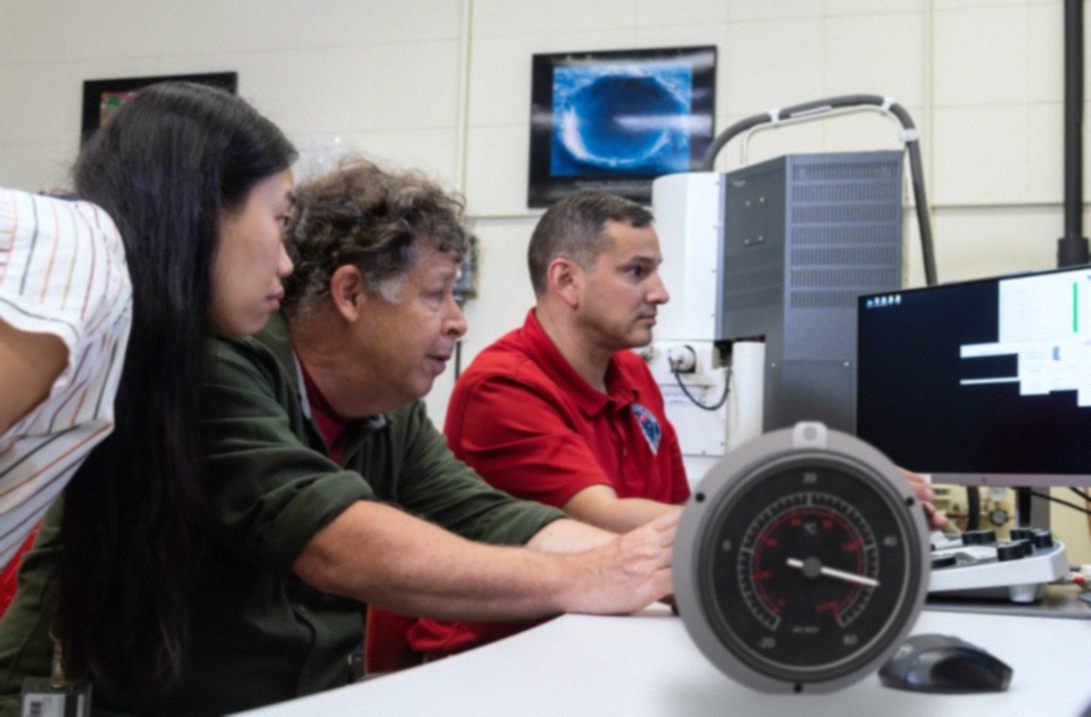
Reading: 48,°C
